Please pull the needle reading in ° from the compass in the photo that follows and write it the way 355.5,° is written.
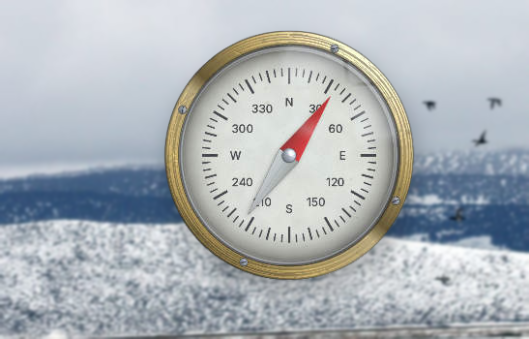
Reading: 35,°
